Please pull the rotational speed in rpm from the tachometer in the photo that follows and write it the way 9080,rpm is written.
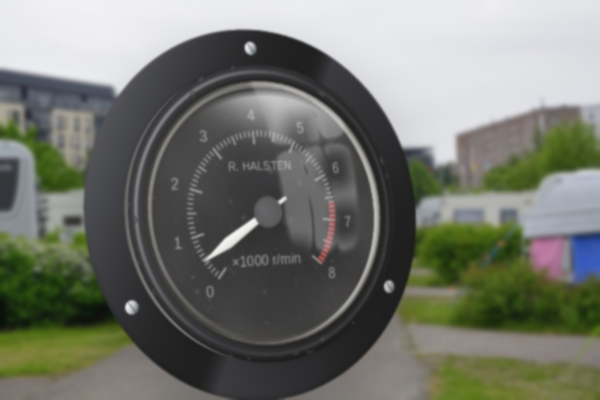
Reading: 500,rpm
